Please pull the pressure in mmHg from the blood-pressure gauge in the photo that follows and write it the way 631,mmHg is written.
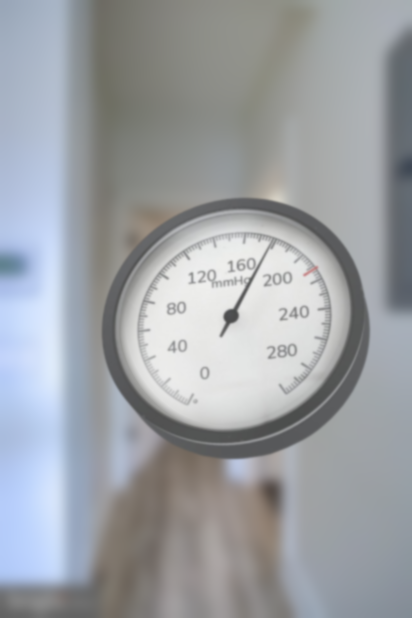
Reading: 180,mmHg
